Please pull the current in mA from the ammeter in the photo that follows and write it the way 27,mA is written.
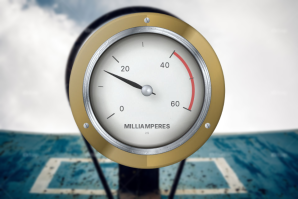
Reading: 15,mA
